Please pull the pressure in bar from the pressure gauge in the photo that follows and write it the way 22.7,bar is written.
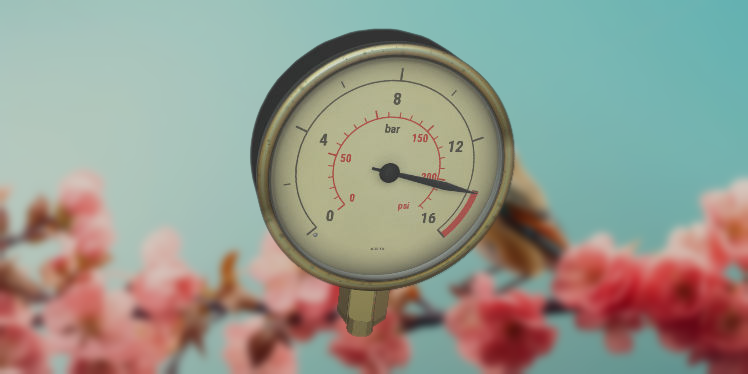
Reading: 14,bar
